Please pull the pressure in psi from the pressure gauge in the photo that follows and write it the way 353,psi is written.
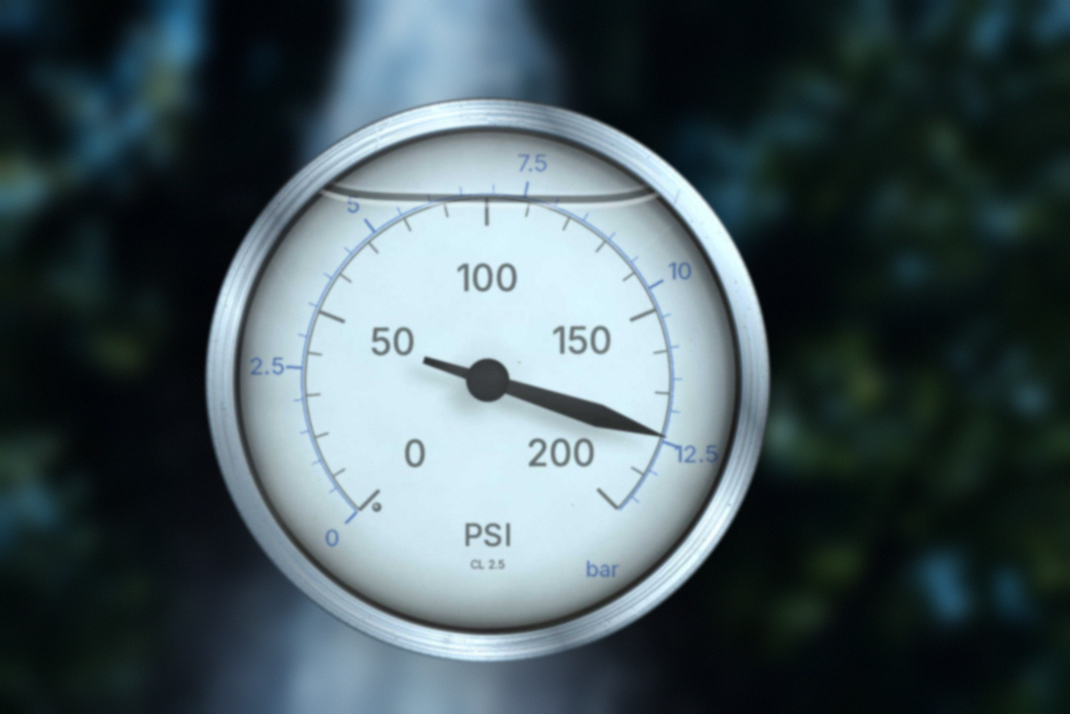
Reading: 180,psi
